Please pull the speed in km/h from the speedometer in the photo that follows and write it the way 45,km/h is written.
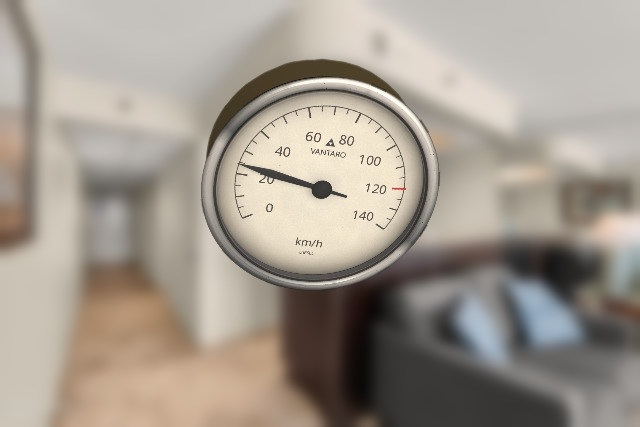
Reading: 25,km/h
